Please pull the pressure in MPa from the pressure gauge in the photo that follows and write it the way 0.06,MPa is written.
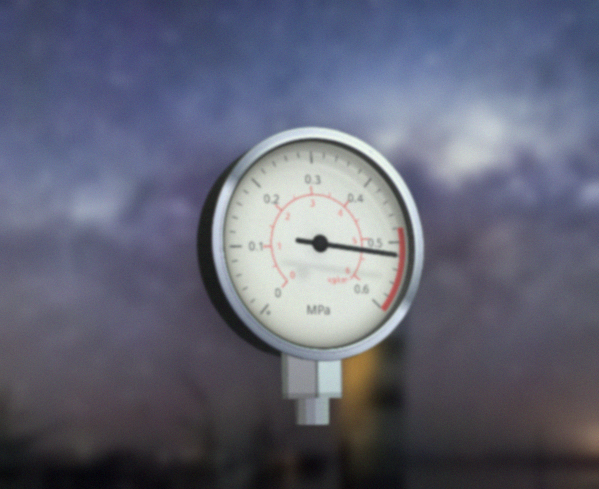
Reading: 0.52,MPa
